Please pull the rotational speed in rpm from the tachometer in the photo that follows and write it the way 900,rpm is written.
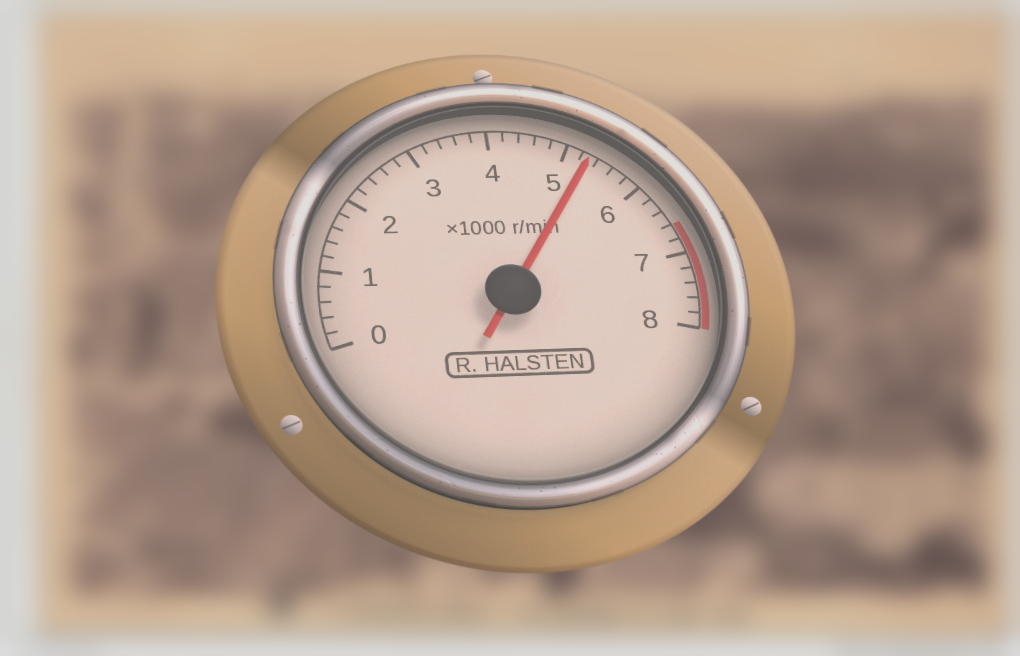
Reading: 5300,rpm
